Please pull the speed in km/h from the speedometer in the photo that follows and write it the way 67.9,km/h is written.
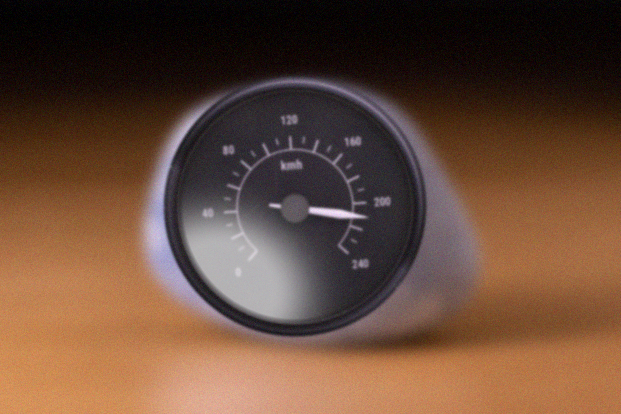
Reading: 210,km/h
